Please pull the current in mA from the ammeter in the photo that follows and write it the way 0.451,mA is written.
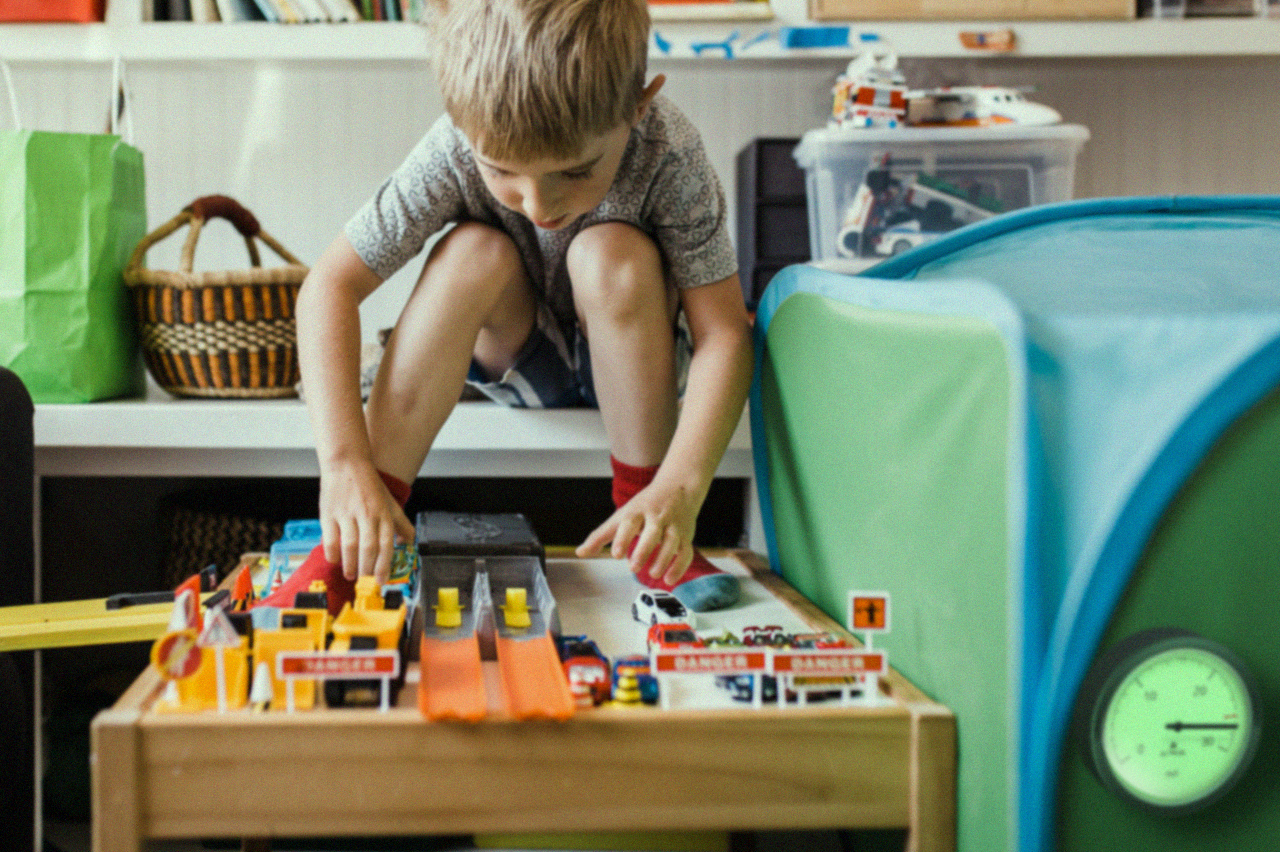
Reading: 27,mA
